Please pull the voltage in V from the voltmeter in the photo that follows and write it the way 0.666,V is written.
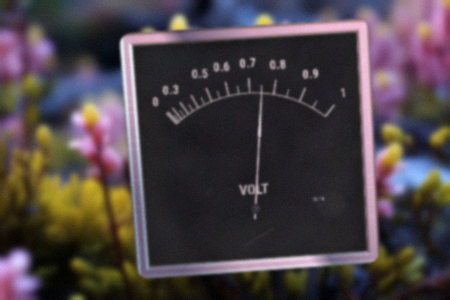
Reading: 0.75,V
